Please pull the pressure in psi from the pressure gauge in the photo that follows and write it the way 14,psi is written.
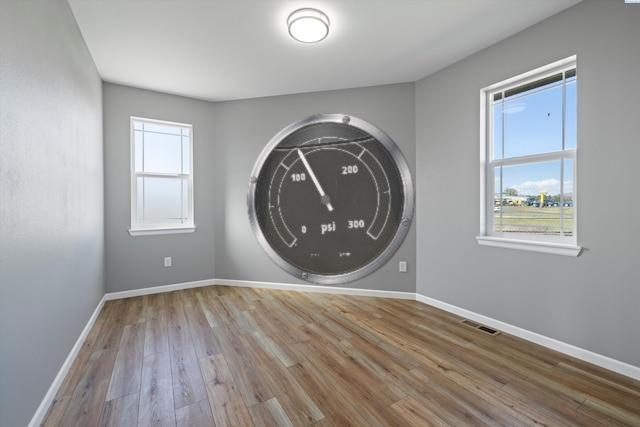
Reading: 125,psi
